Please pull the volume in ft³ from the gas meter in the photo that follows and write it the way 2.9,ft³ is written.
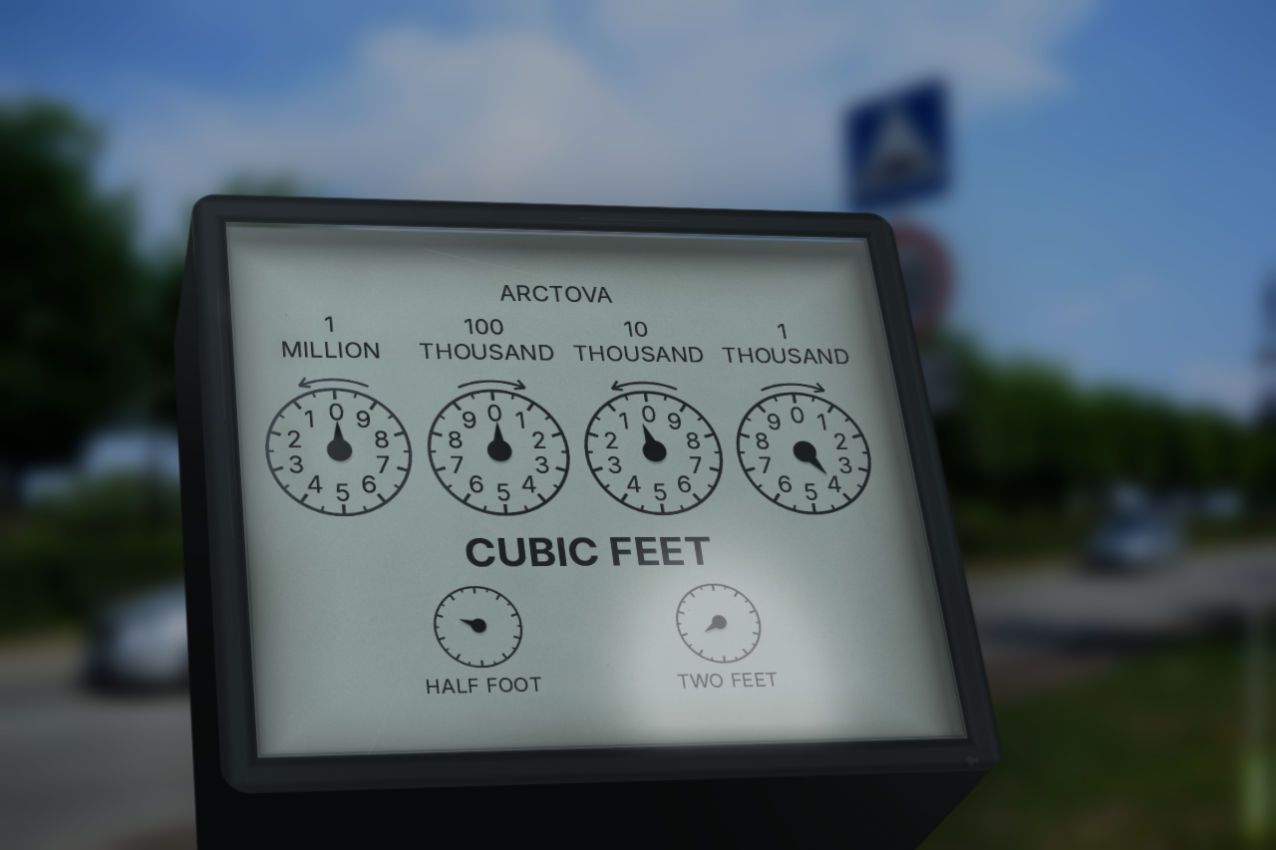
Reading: 400,ft³
